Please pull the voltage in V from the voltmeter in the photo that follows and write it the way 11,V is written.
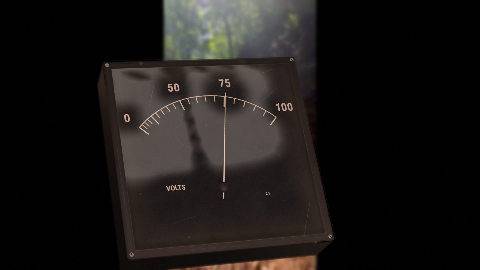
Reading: 75,V
